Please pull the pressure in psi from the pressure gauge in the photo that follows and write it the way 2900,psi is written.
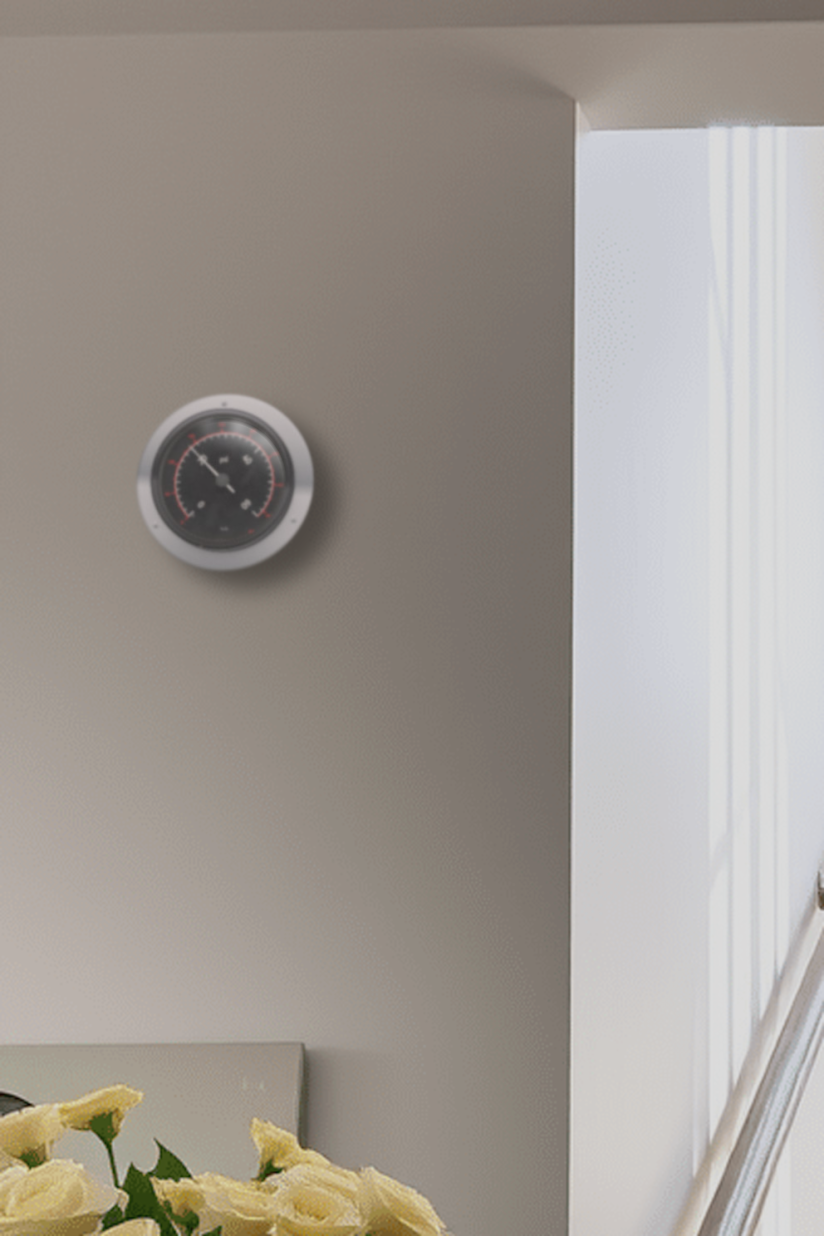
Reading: 20,psi
